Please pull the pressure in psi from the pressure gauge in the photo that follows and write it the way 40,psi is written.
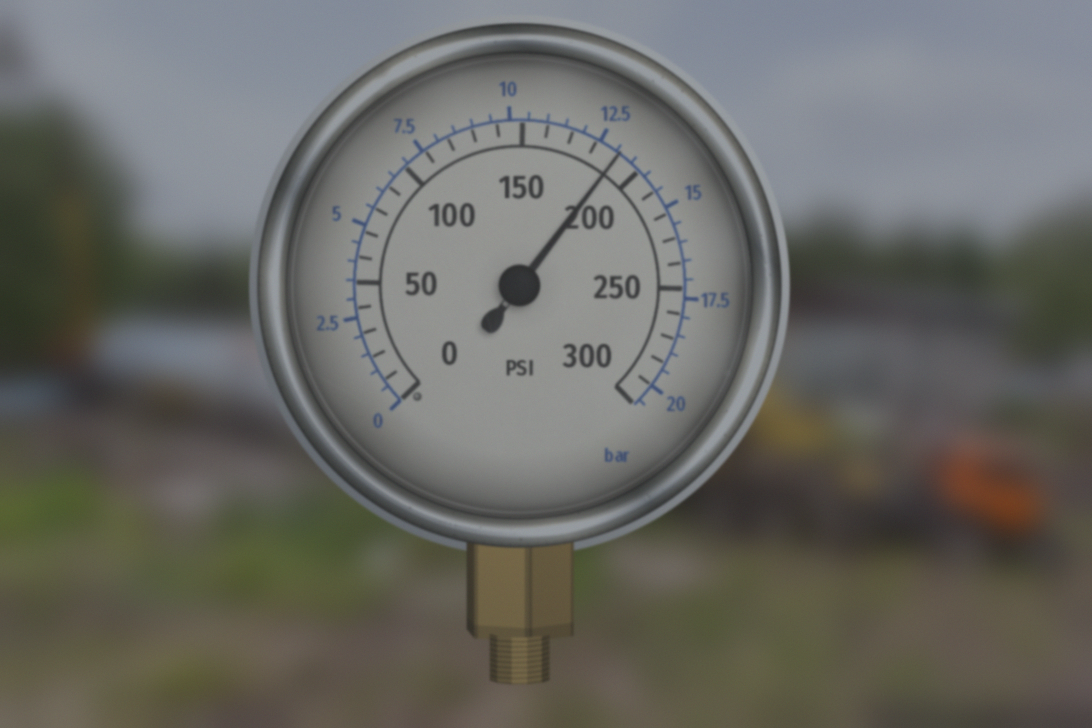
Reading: 190,psi
